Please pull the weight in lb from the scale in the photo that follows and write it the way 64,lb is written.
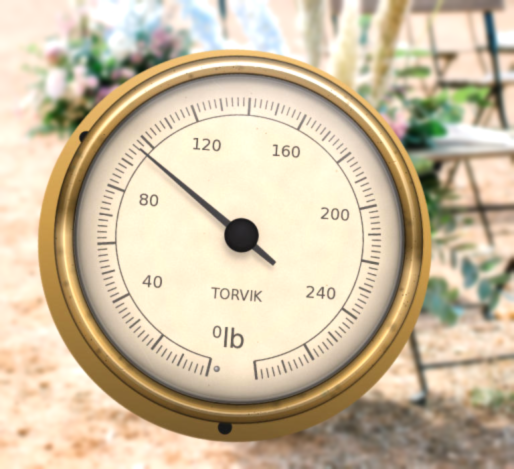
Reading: 96,lb
